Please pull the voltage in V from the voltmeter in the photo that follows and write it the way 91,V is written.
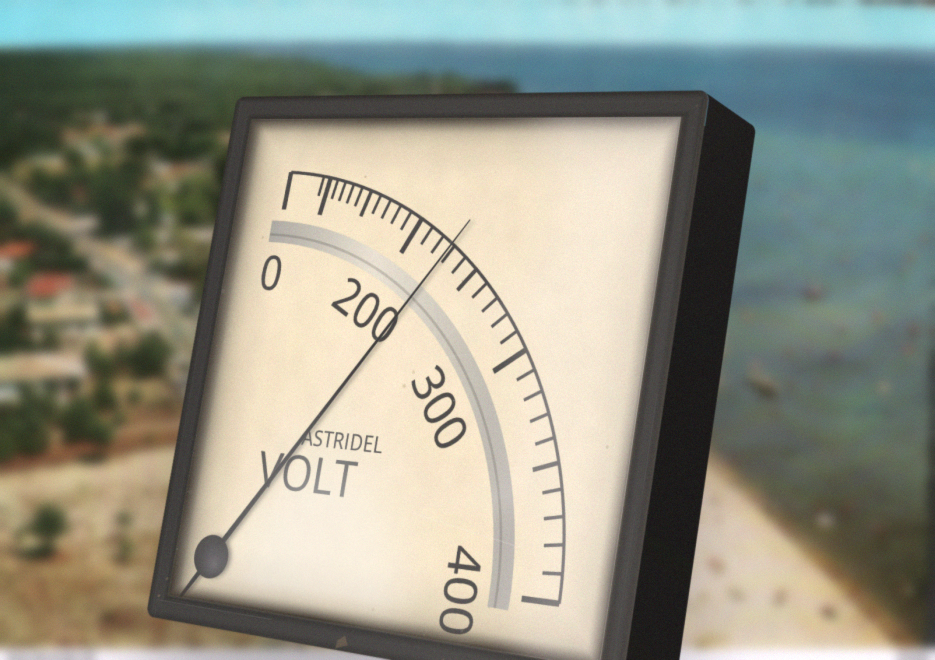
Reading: 230,V
